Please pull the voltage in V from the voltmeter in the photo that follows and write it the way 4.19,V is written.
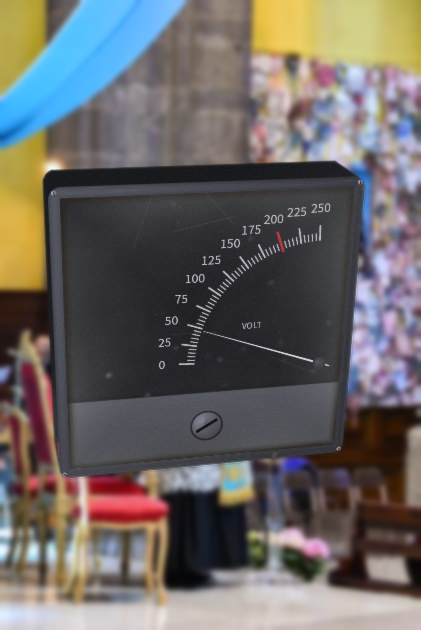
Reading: 50,V
